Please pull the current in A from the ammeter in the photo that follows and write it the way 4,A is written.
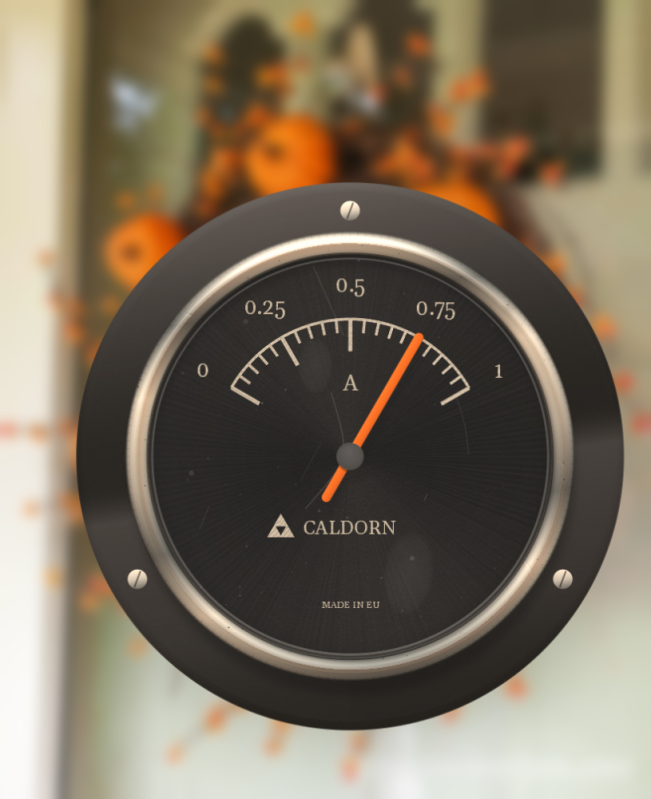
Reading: 0.75,A
